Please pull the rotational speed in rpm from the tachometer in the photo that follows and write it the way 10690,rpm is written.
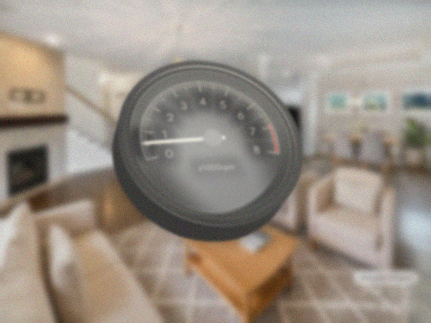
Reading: 500,rpm
